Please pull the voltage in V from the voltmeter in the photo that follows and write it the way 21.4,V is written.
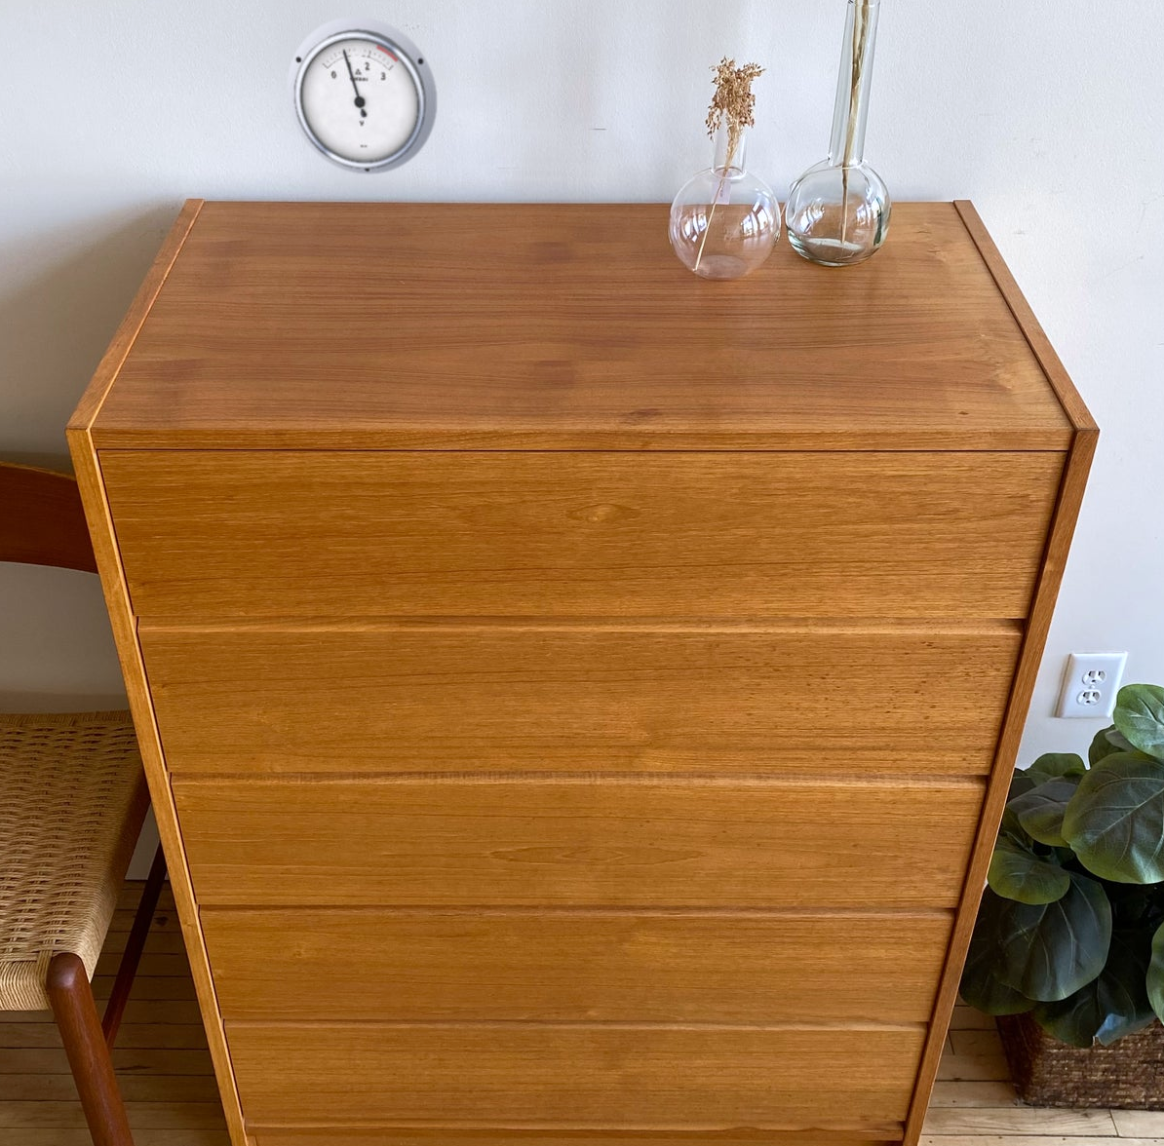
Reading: 1,V
